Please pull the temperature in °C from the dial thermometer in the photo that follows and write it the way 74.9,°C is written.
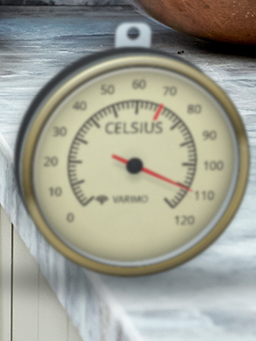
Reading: 110,°C
